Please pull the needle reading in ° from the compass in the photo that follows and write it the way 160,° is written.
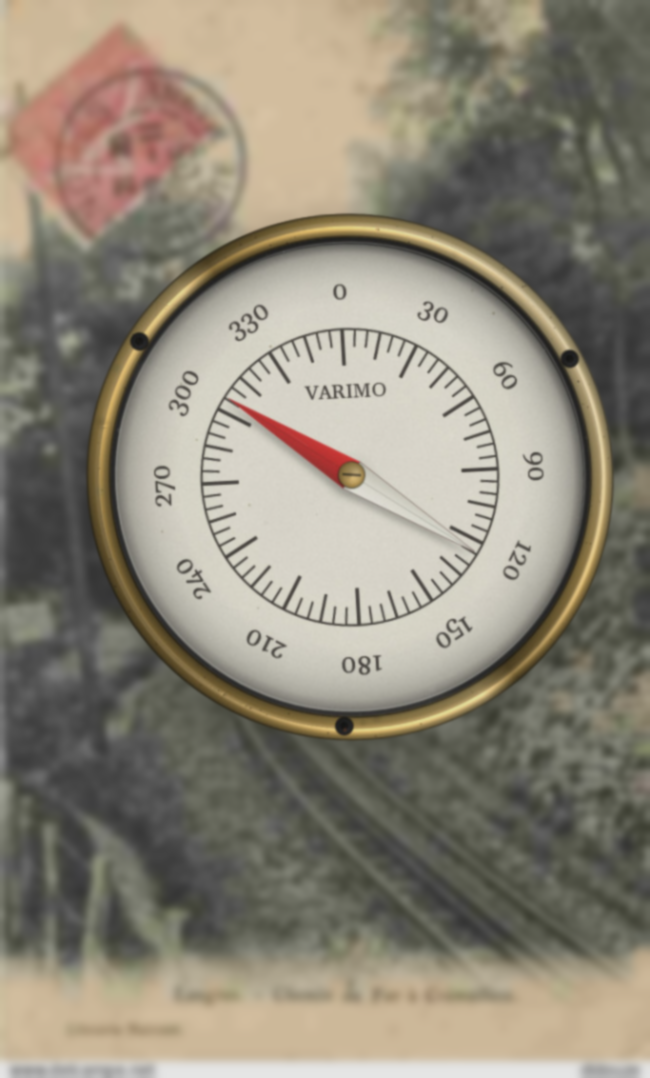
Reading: 305,°
